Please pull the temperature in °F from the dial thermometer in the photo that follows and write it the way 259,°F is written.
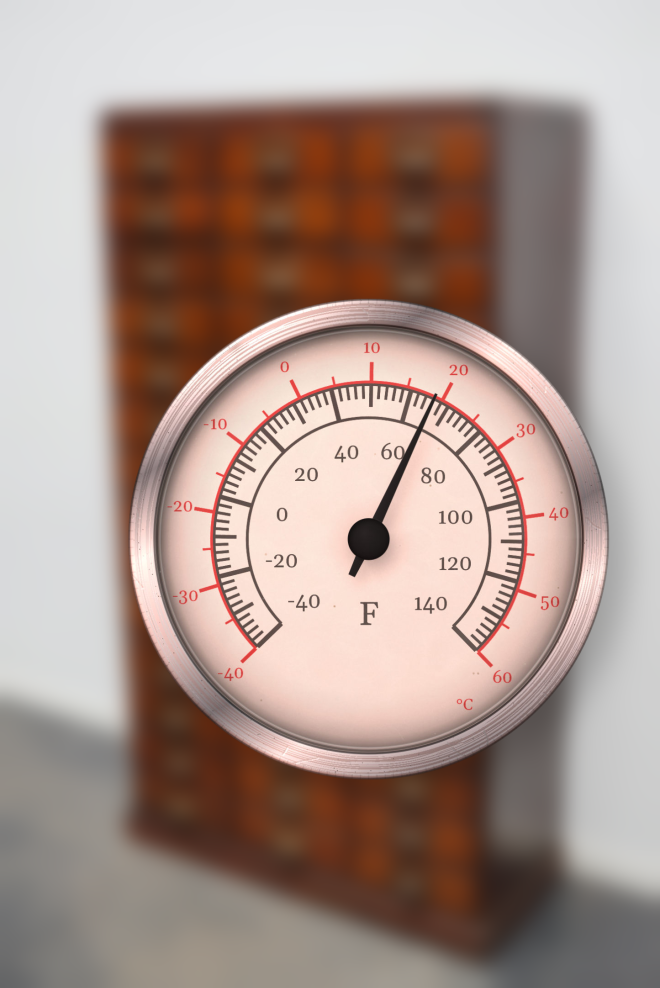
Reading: 66,°F
